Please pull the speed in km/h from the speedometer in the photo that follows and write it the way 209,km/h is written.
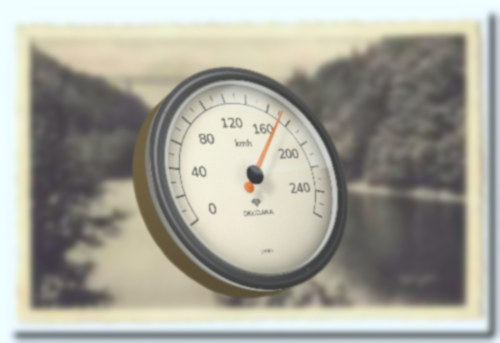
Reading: 170,km/h
